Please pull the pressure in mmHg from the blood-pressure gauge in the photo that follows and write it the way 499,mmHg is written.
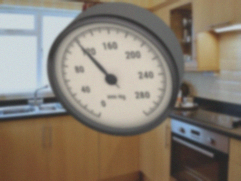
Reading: 120,mmHg
